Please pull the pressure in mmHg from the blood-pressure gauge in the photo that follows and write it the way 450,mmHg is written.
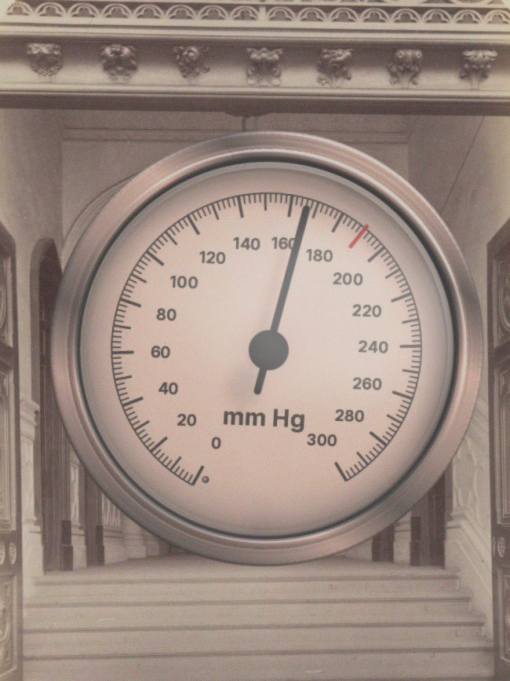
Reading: 166,mmHg
